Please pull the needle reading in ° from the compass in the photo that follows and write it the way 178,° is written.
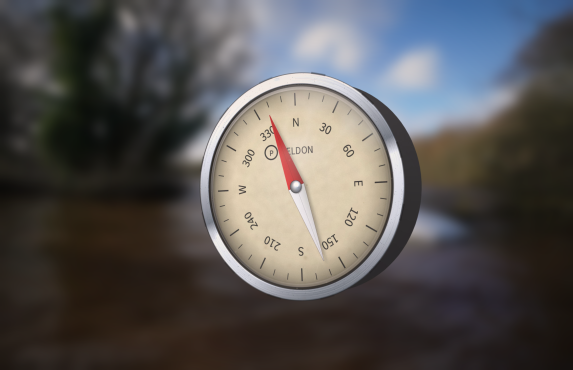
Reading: 340,°
